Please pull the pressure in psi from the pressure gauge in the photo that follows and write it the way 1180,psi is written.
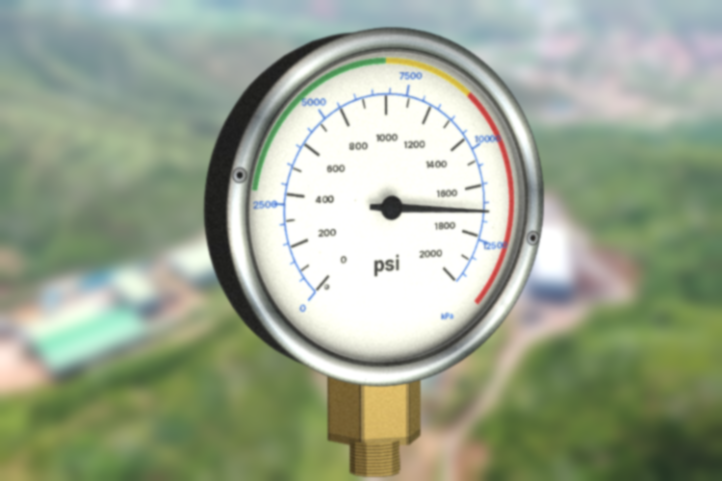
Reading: 1700,psi
